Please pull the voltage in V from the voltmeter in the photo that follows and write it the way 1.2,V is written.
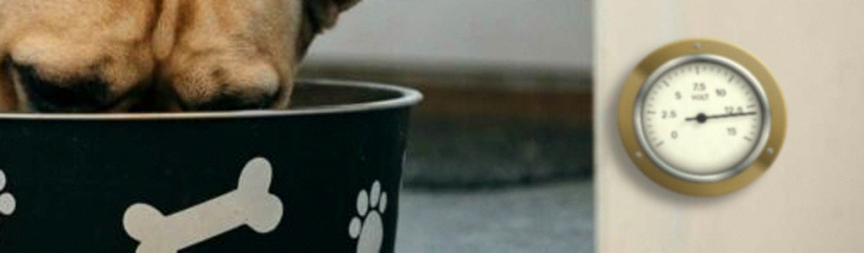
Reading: 13,V
